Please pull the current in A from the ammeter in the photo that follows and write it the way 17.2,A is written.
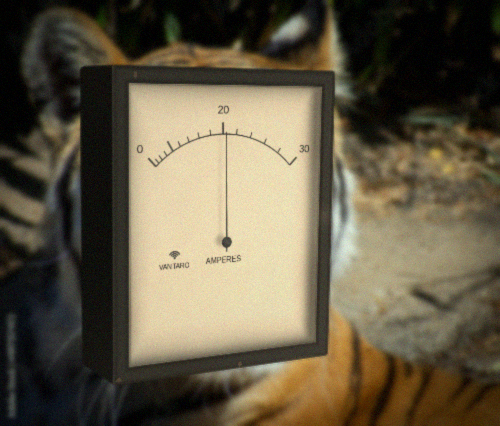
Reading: 20,A
